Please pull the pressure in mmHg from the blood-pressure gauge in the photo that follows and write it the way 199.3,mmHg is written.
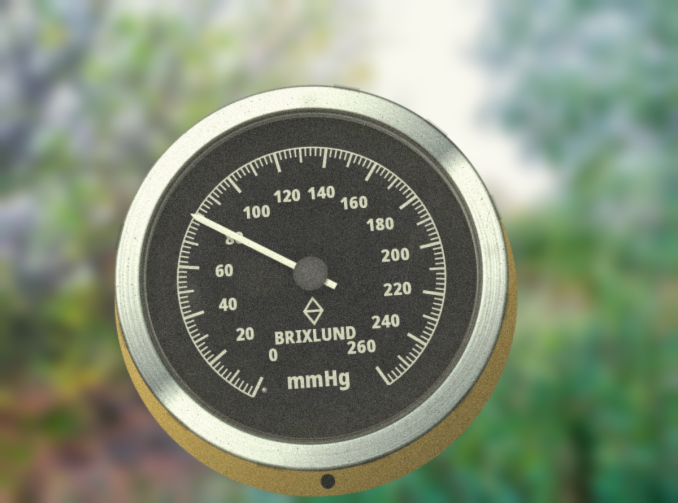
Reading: 80,mmHg
